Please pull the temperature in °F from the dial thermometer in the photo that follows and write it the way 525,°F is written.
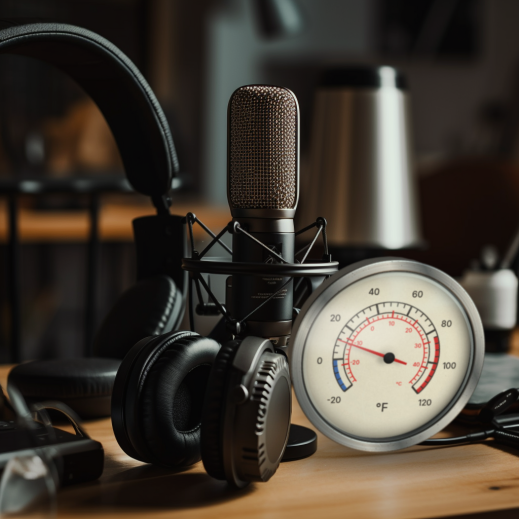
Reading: 12,°F
